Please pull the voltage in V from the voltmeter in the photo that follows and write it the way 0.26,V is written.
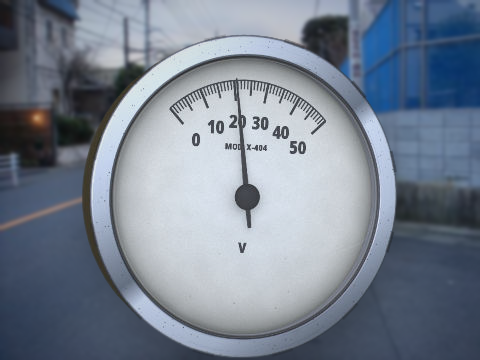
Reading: 20,V
